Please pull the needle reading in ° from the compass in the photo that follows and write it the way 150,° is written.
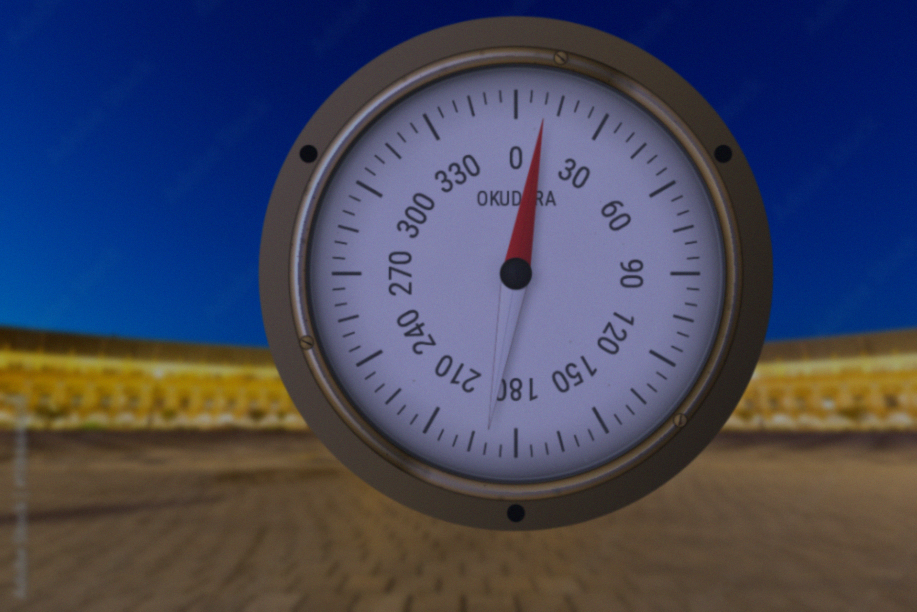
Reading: 10,°
